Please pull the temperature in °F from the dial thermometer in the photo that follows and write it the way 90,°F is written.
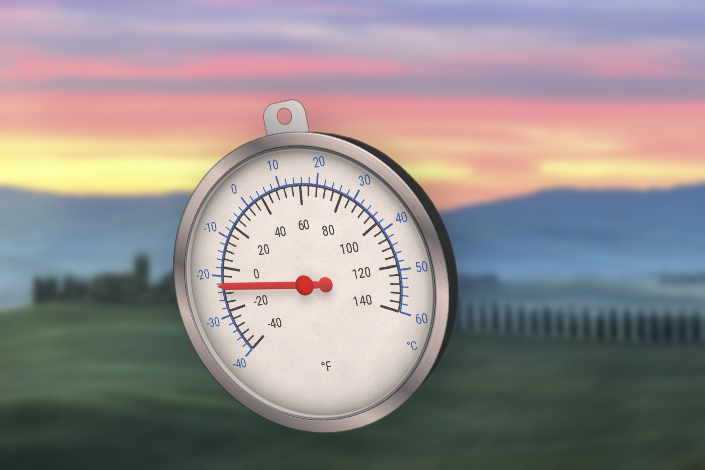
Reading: -8,°F
